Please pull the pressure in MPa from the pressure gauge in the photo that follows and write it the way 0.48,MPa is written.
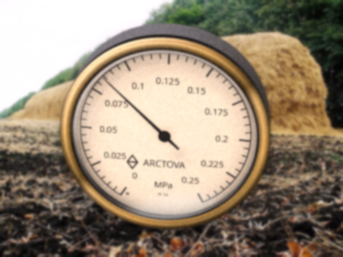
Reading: 0.085,MPa
